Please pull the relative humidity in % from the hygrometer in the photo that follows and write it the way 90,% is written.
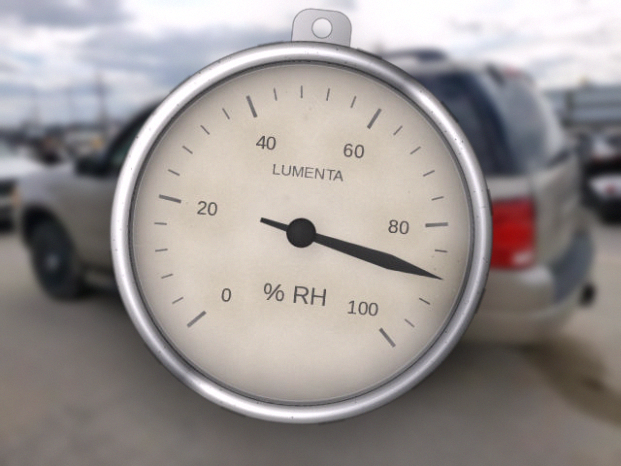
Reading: 88,%
